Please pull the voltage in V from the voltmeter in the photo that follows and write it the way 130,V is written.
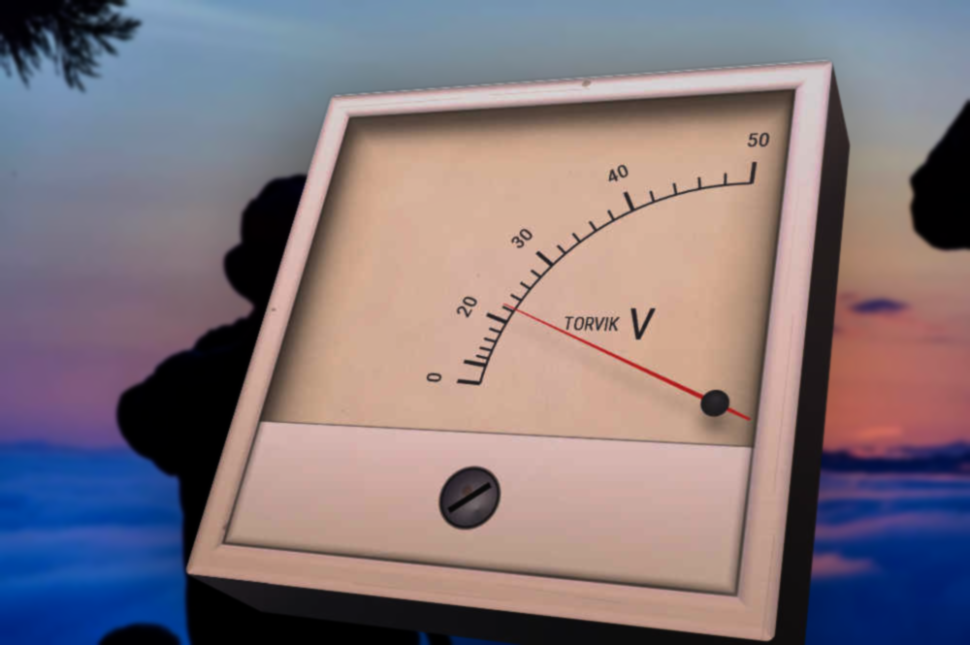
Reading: 22,V
